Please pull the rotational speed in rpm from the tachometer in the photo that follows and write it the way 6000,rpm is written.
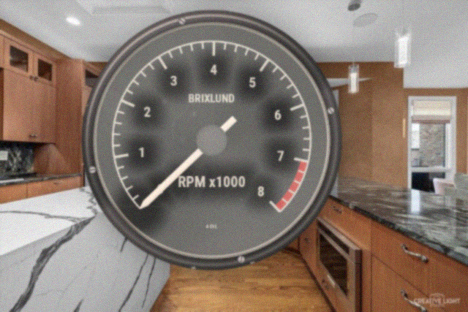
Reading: 0,rpm
